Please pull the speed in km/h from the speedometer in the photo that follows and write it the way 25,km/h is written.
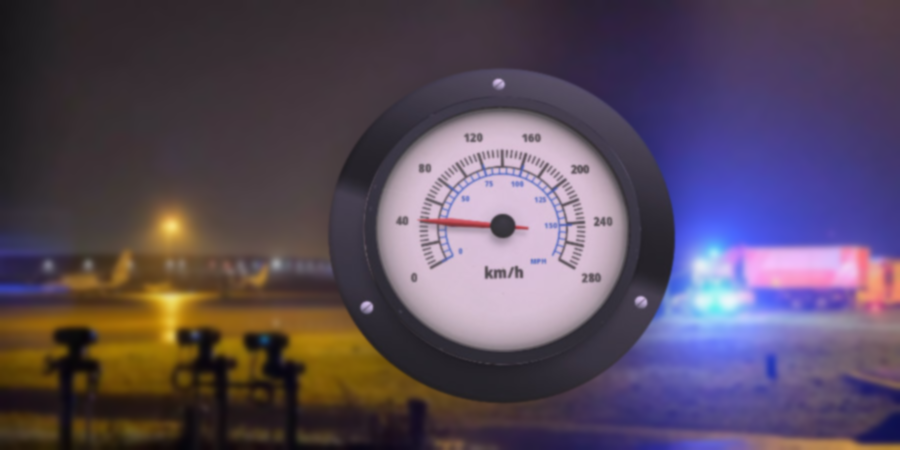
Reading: 40,km/h
